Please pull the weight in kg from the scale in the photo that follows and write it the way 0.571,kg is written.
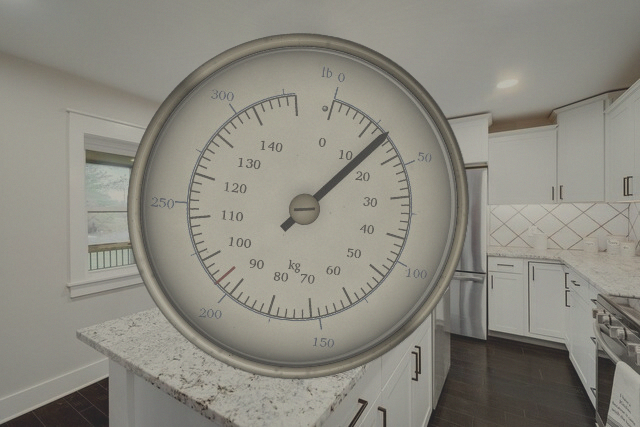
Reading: 14,kg
